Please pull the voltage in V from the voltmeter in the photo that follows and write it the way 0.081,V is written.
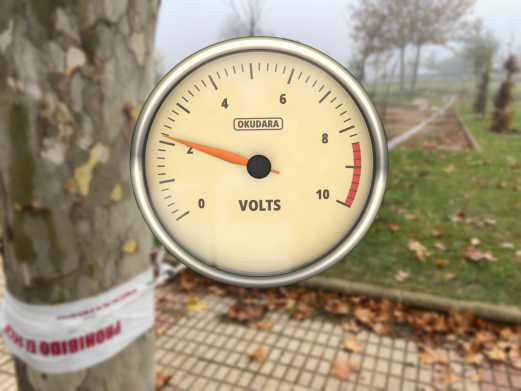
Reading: 2.2,V
